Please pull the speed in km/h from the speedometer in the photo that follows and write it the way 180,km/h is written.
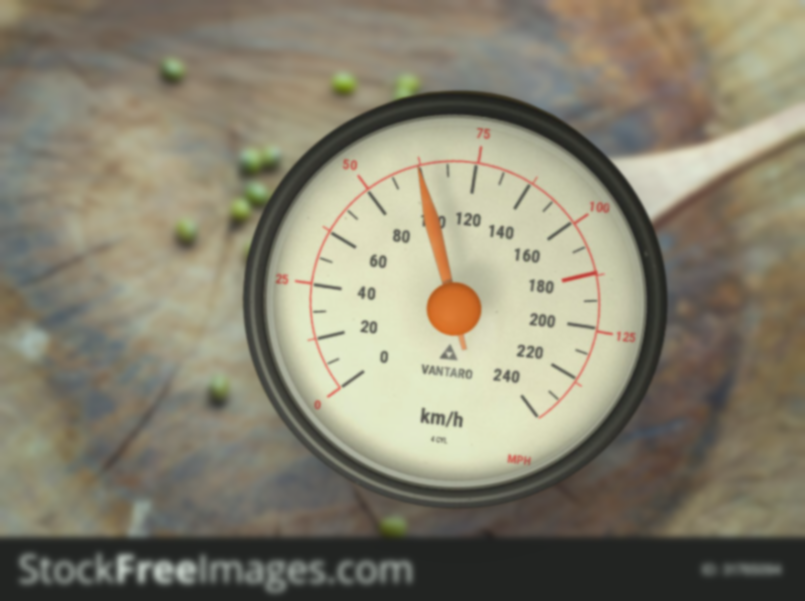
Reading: 100,km/h
